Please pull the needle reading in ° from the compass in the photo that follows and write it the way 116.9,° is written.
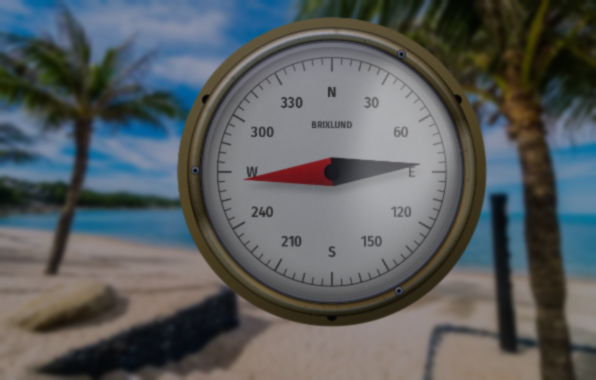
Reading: 265,°
